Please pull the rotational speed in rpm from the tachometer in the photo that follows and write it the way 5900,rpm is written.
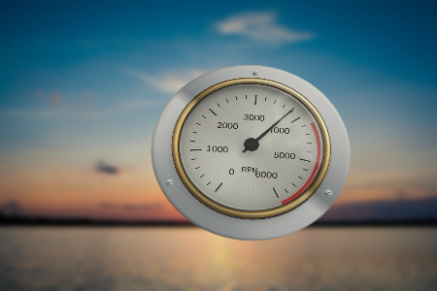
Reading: 3800,rpm
